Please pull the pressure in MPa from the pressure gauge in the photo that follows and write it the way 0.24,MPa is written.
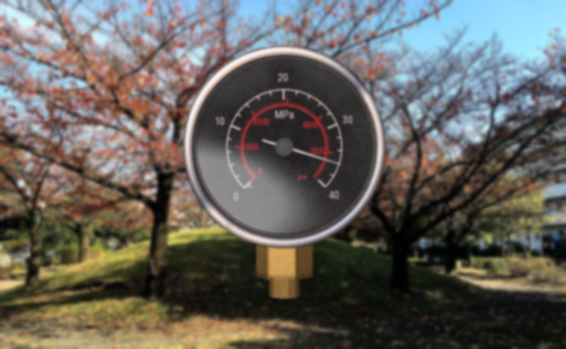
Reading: 36,MPa
